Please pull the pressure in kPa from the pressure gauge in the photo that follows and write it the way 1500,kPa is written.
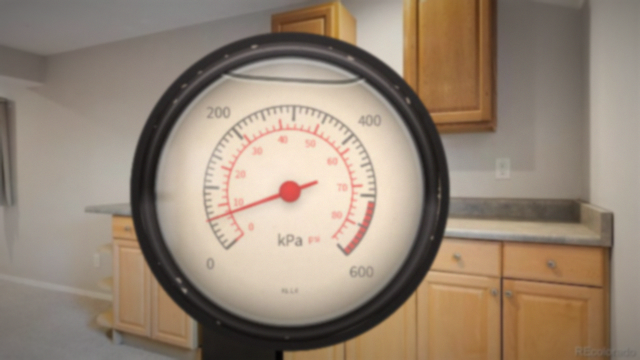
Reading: 50,kPa
